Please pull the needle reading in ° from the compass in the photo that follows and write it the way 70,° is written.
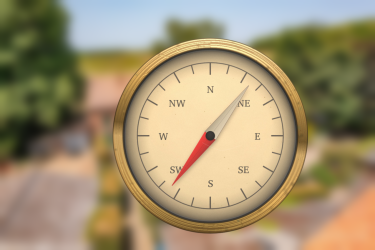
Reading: 217.5,°
